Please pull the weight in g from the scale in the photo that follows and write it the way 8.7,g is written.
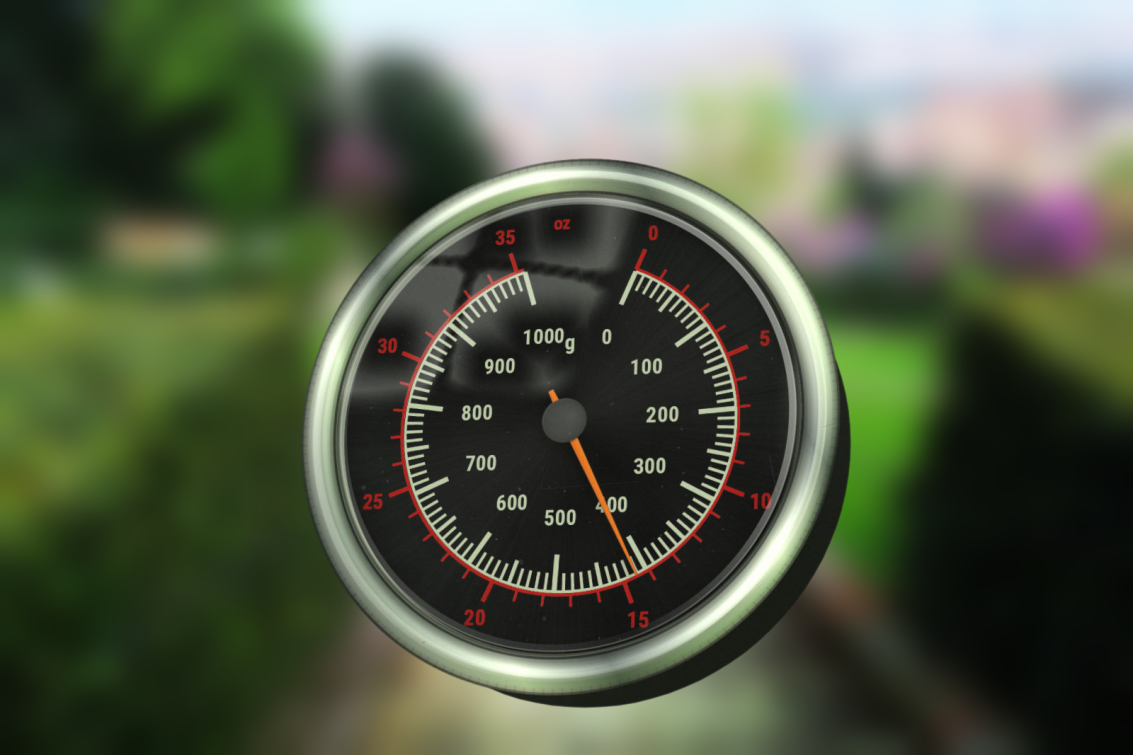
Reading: 410,g
